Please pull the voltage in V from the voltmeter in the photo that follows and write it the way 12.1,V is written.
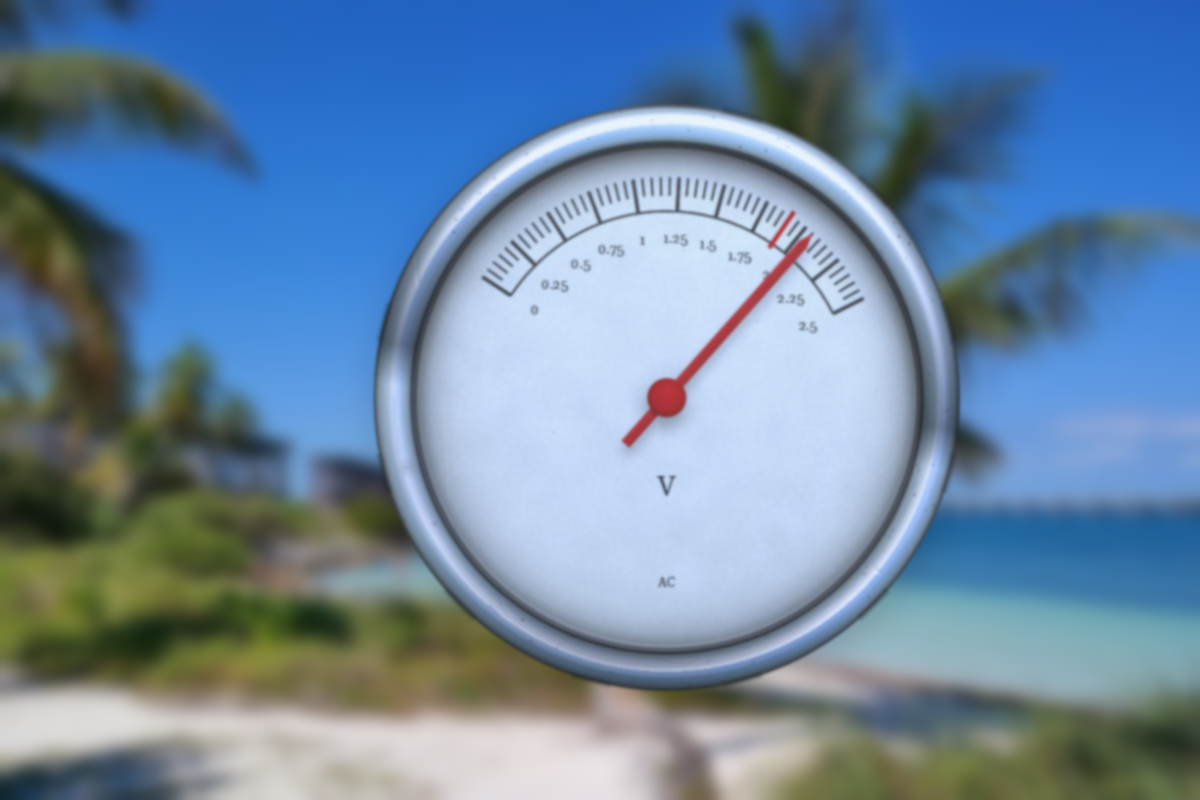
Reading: 2.05,V
